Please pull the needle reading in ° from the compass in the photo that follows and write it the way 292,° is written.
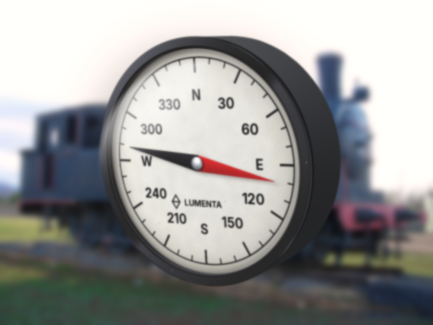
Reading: 100,°
